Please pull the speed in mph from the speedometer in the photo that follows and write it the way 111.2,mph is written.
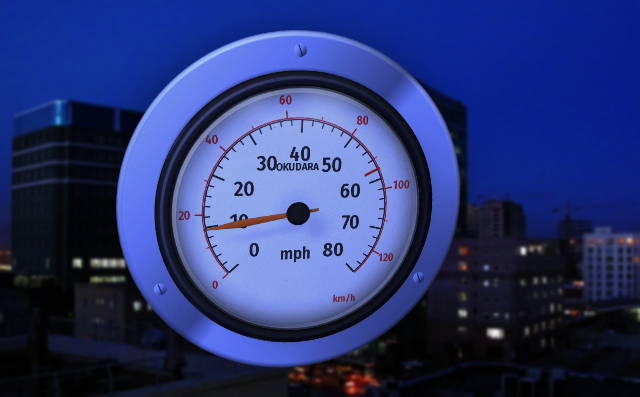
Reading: 10,mph
